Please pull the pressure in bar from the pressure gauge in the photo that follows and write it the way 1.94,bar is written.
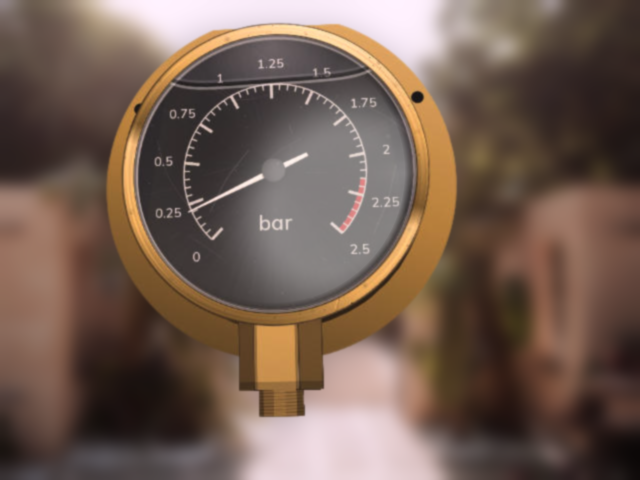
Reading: 0.2,bar
